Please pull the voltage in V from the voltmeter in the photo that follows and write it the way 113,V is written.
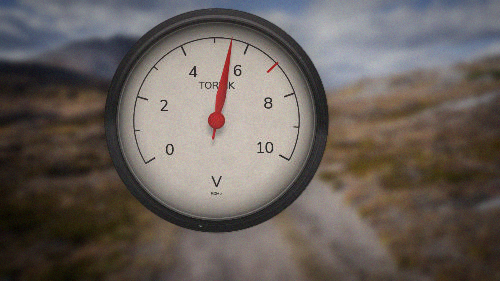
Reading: 5.5,V
